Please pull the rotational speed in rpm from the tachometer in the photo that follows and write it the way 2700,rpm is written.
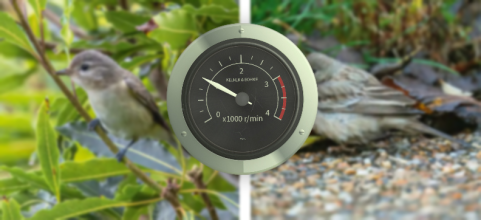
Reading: 1000,rpm
